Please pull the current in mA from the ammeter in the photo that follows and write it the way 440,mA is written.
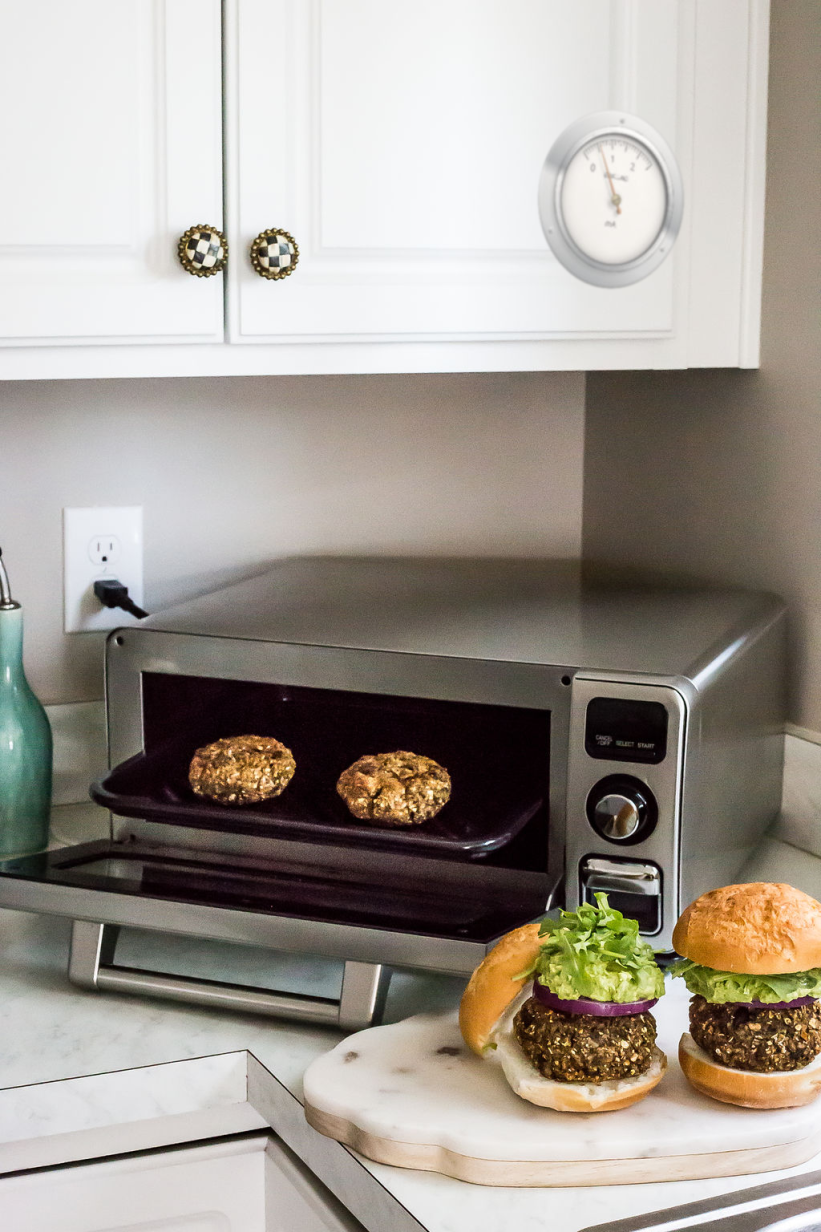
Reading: 0.5,mA
